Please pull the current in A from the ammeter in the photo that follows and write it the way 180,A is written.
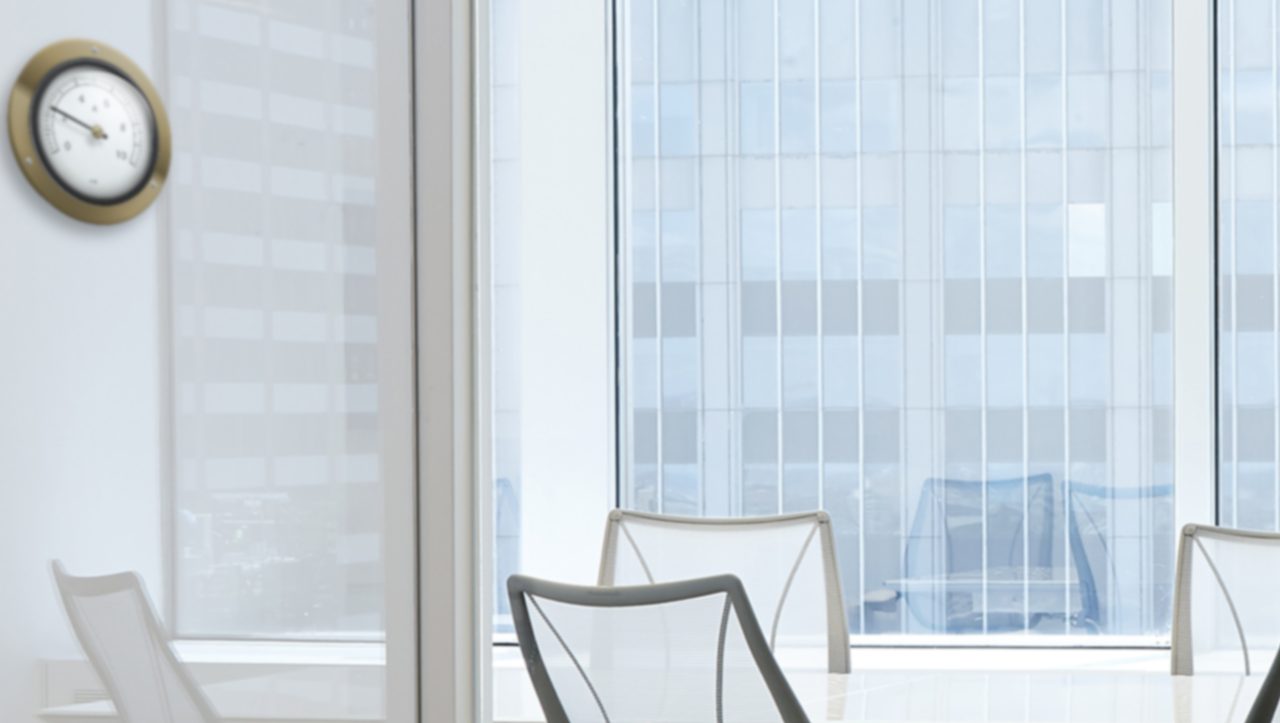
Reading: 2,A
